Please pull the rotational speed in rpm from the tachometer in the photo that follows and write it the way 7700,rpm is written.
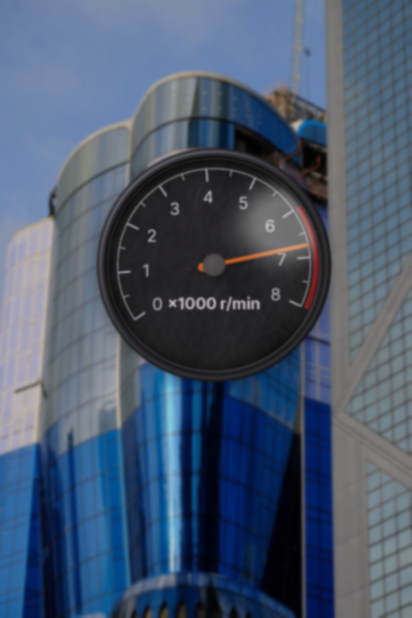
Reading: 6750,rpm
